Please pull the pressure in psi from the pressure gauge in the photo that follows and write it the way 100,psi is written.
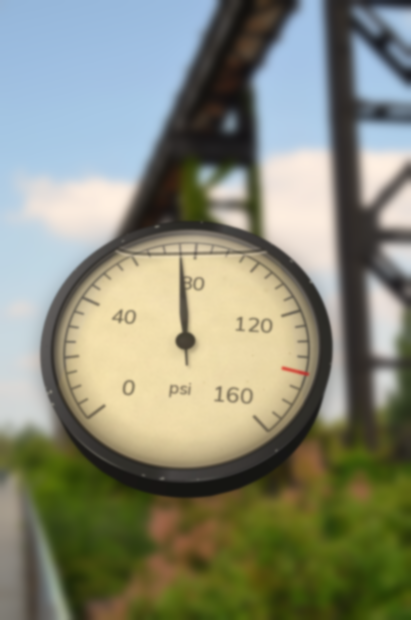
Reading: 75,psi
